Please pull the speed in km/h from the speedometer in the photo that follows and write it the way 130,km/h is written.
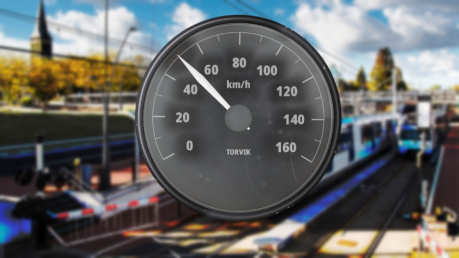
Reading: 50,km/h
